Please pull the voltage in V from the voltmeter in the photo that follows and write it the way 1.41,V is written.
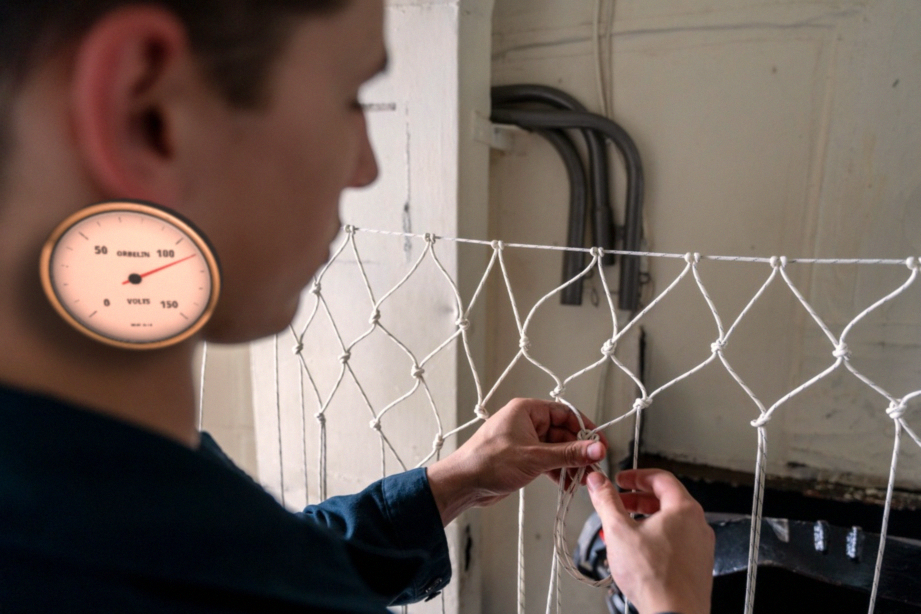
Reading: 110,V
